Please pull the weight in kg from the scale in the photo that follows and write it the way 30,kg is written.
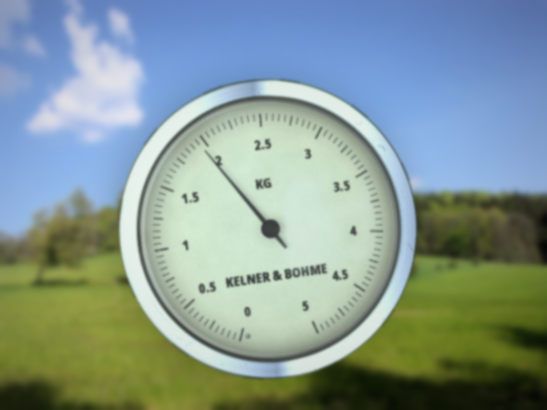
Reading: 1.95,kg
